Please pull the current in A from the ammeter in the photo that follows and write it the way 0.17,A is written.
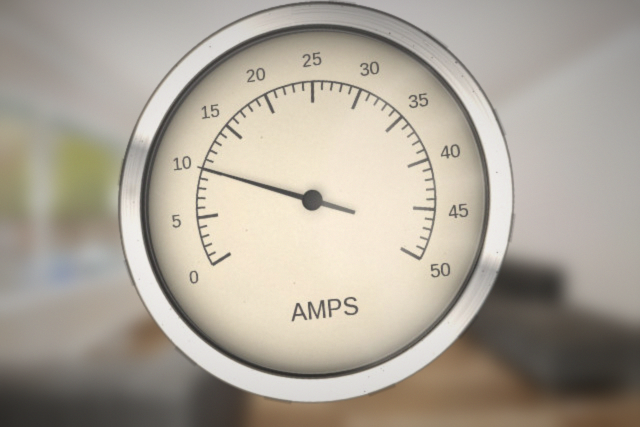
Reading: 10,A
